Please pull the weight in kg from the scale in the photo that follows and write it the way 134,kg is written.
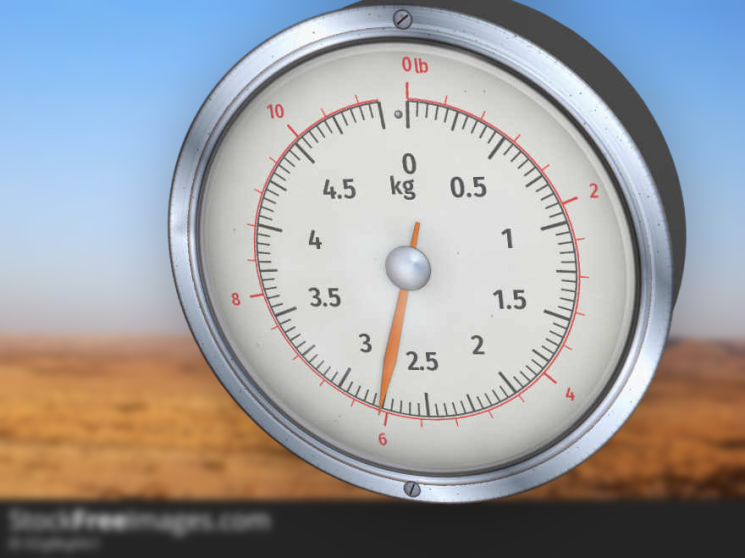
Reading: 2.75,kg
